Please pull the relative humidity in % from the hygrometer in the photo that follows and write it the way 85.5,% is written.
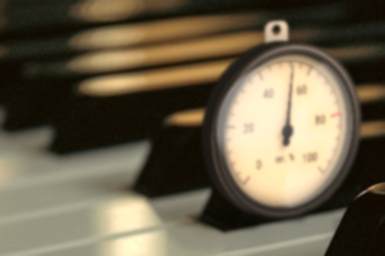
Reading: 52,%
